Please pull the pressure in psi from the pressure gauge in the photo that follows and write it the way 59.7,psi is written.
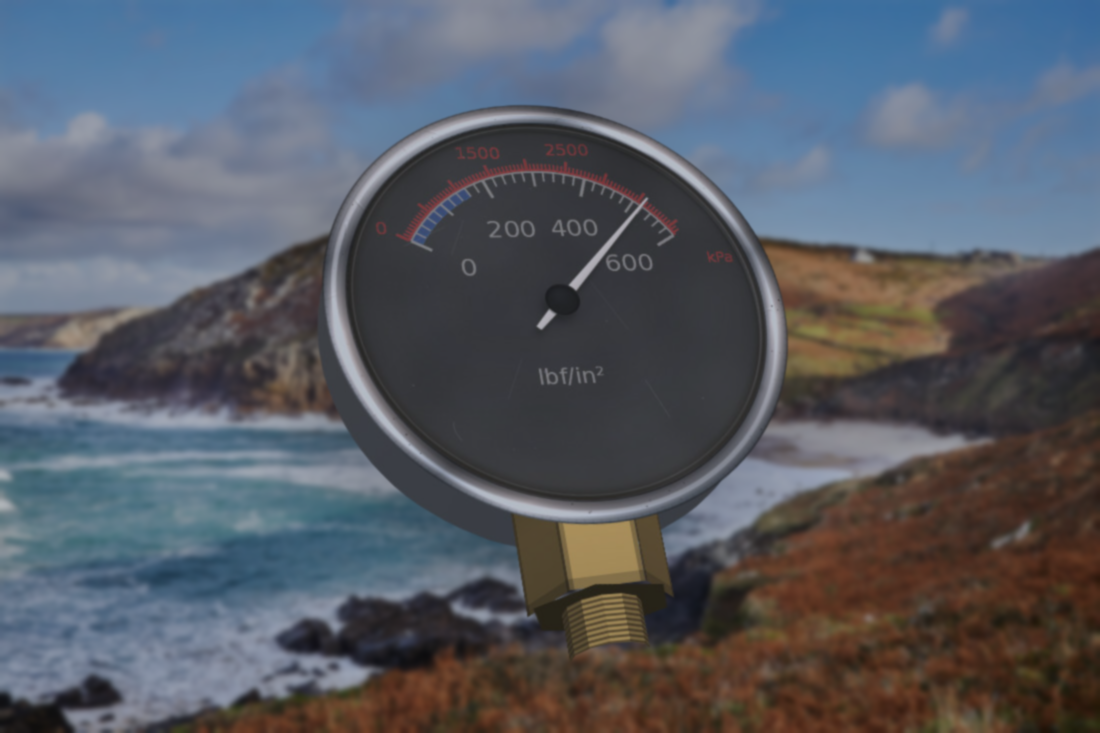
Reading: 520,psi
